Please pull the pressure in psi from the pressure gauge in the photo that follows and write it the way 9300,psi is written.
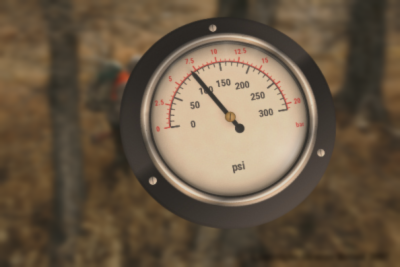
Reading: 100,psi
